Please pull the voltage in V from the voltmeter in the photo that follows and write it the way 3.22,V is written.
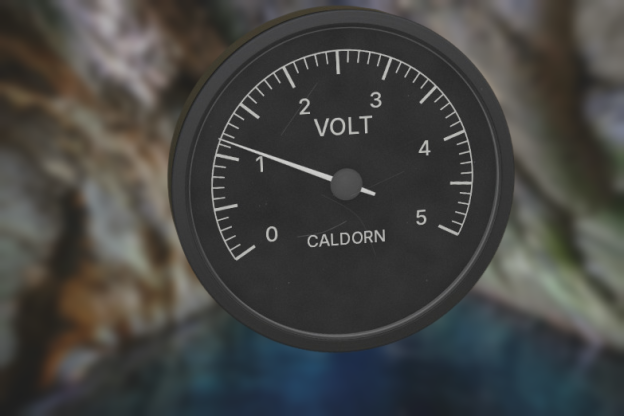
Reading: 1.15,V
